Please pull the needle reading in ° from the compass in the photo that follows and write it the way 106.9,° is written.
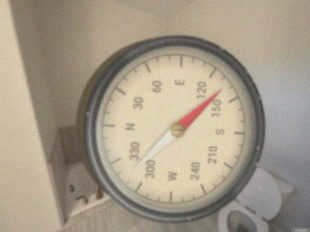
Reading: 135,°
